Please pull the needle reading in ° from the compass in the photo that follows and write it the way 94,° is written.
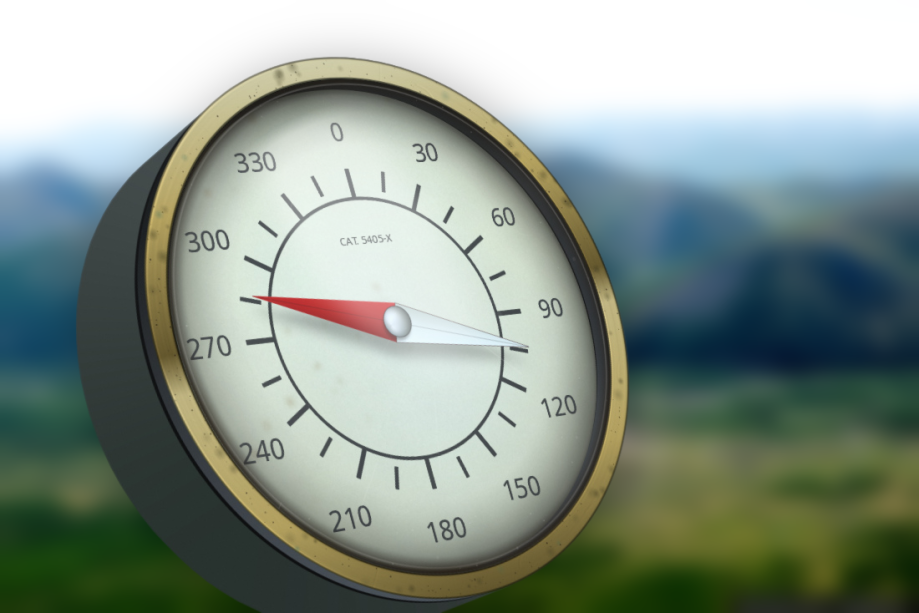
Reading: 285,°
